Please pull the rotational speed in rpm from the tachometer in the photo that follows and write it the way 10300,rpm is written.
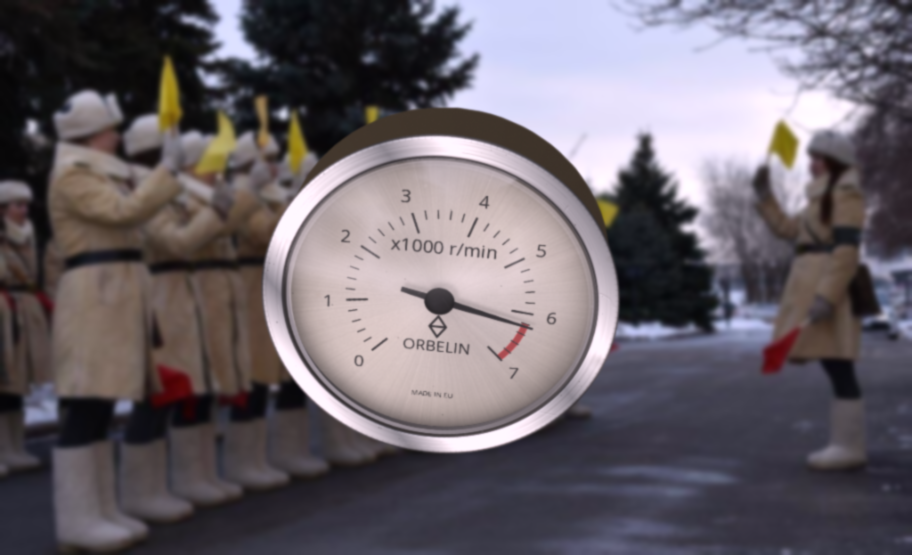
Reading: 6200,rpm
